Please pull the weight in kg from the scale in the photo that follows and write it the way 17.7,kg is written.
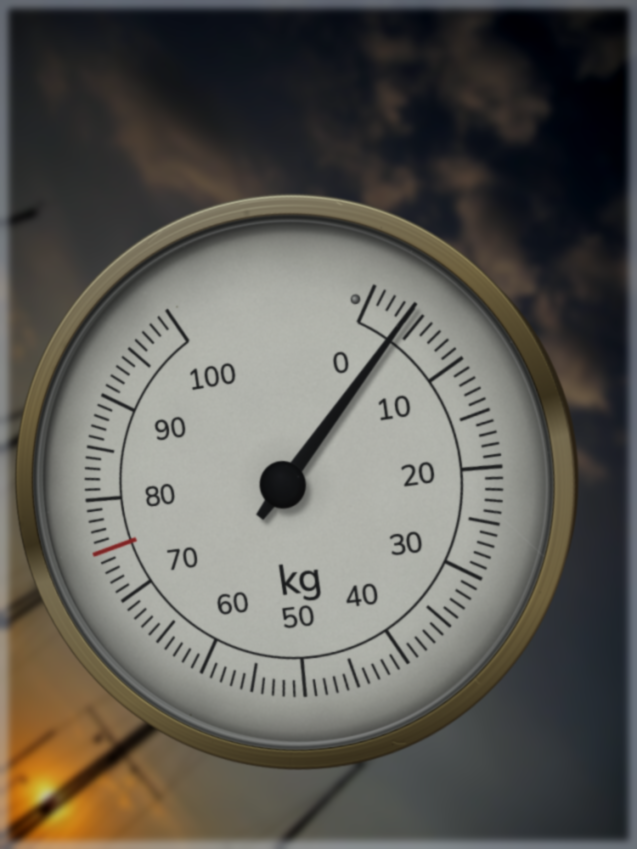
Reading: 4,kg
